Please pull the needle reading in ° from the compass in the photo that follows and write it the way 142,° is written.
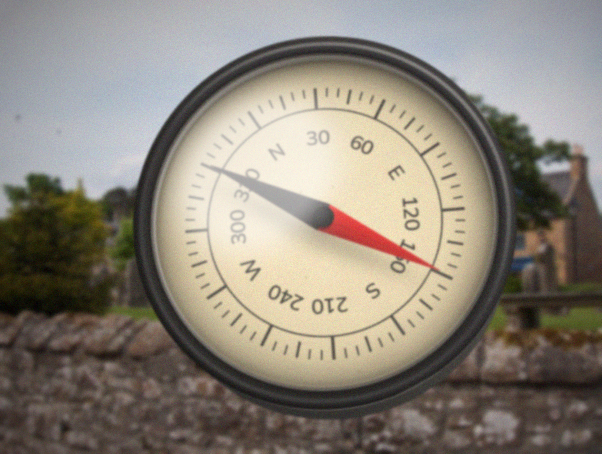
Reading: 150,°
